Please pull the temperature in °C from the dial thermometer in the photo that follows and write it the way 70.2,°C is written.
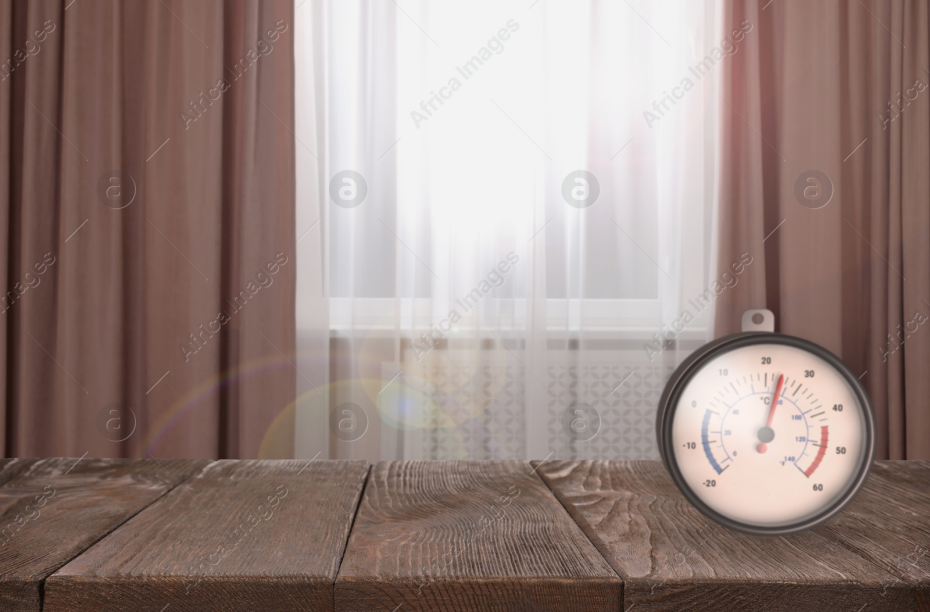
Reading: 24,°C
